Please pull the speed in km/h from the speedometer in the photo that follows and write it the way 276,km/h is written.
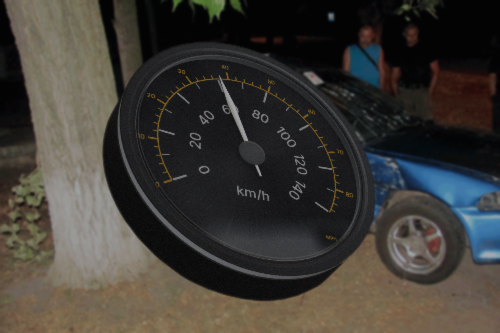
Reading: 60,km/h
